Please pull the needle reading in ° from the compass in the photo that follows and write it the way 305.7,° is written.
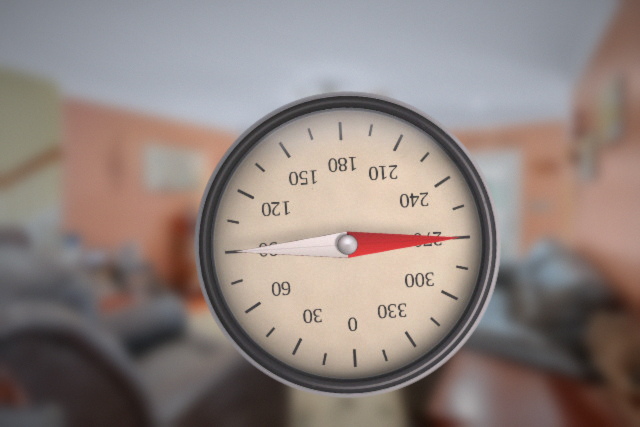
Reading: 270,°
